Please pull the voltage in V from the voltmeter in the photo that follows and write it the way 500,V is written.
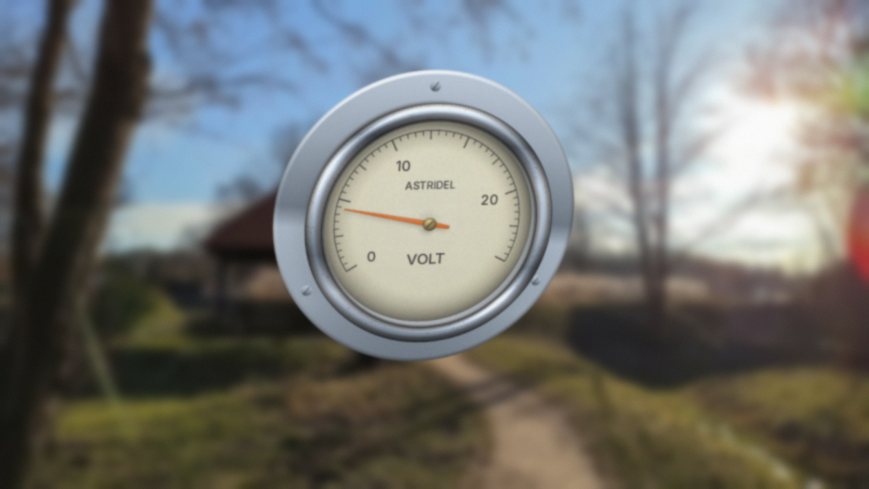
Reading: 4.5,V
